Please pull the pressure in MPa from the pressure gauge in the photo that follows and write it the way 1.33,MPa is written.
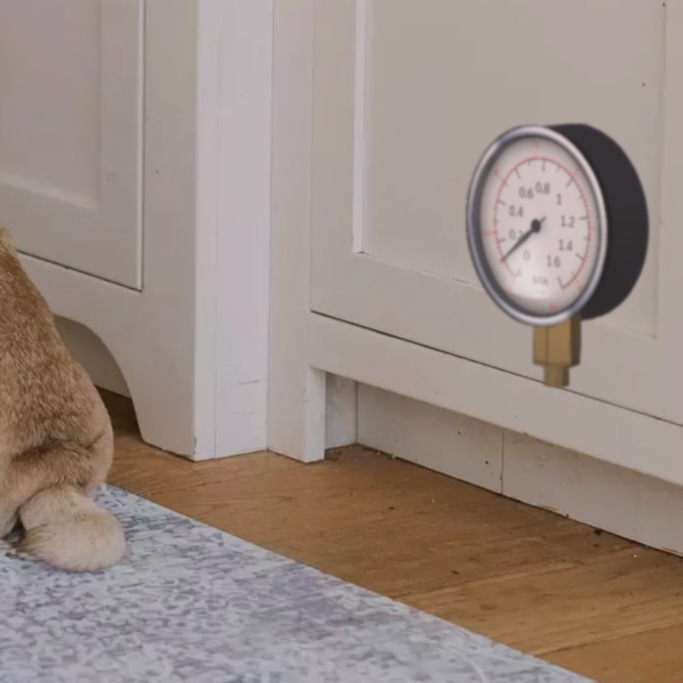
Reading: 0.1,MPa
